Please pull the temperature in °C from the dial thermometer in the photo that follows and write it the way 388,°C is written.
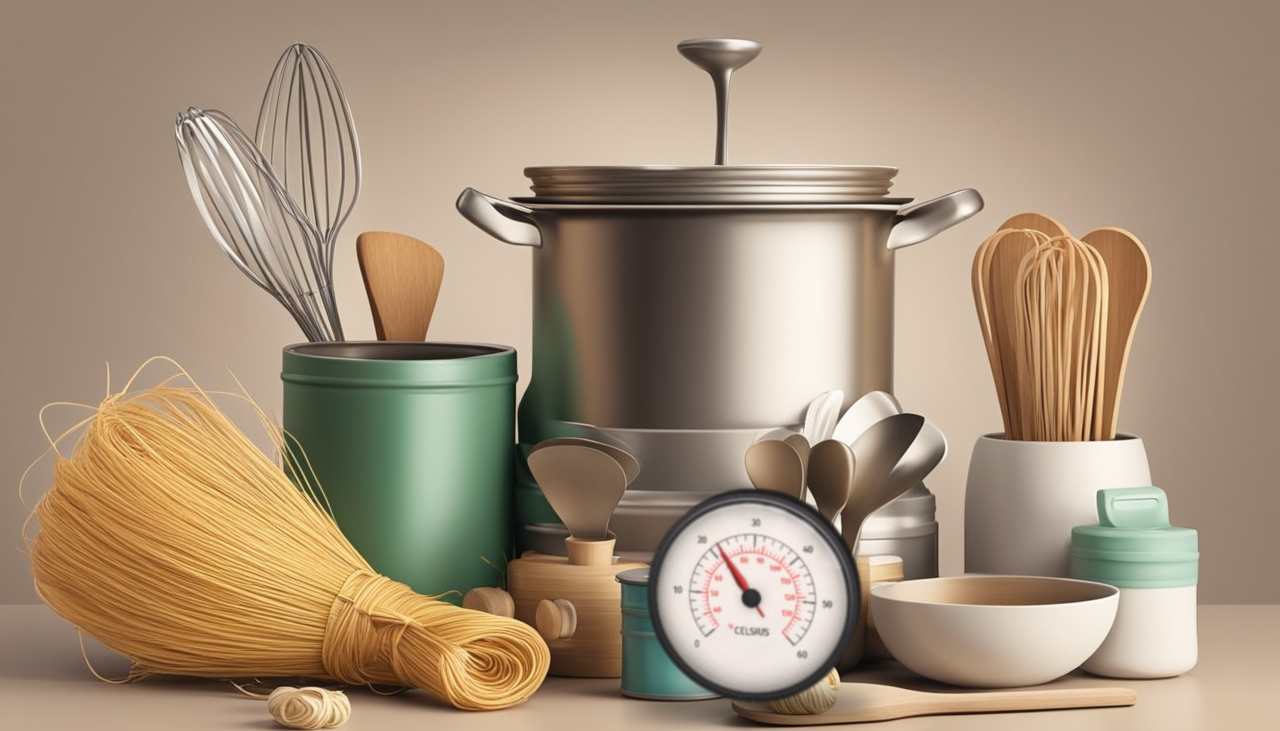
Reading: 22,°C
